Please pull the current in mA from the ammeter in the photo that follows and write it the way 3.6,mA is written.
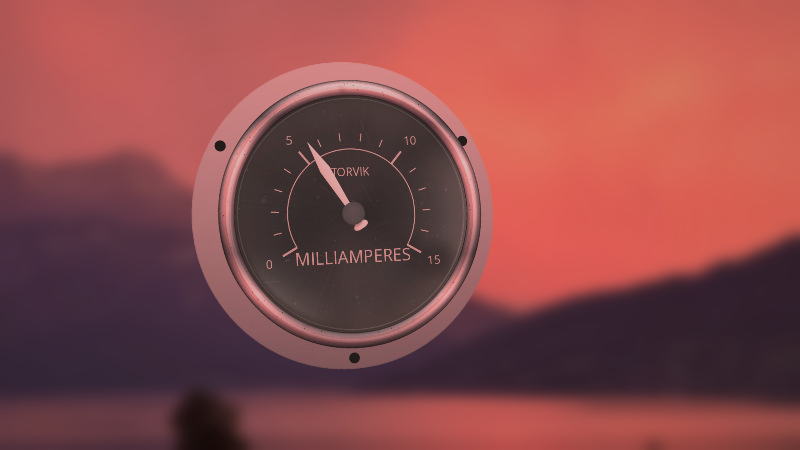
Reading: 5.5,mA
